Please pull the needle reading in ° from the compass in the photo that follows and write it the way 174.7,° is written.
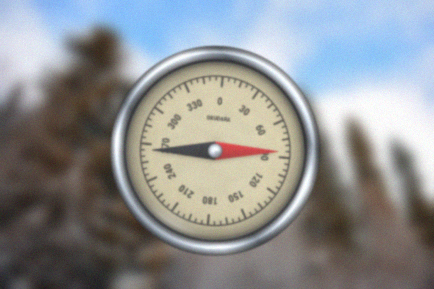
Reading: 85,°
